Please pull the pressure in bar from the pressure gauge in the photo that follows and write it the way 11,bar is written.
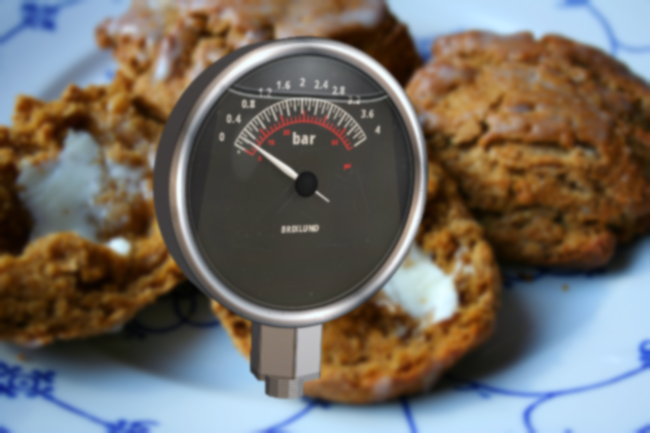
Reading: 0.2,bar
